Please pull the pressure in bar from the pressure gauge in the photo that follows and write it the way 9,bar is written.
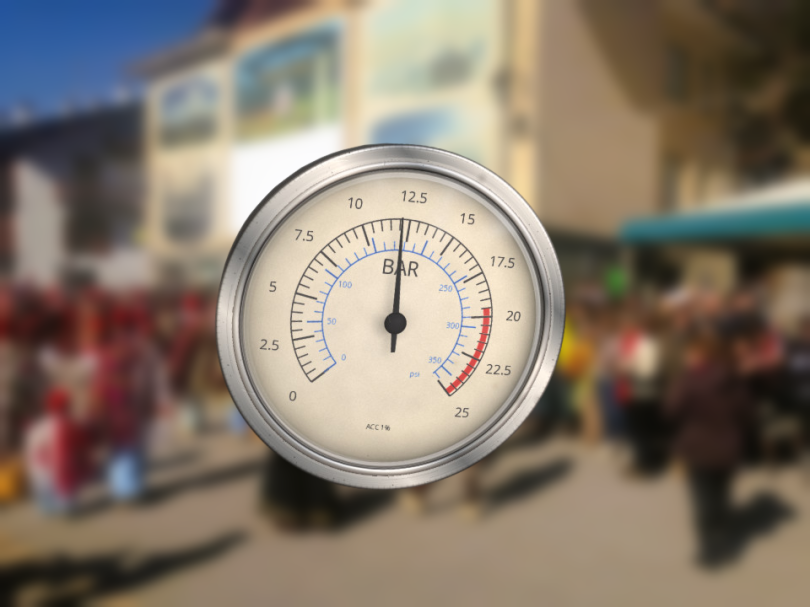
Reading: 12,bar
